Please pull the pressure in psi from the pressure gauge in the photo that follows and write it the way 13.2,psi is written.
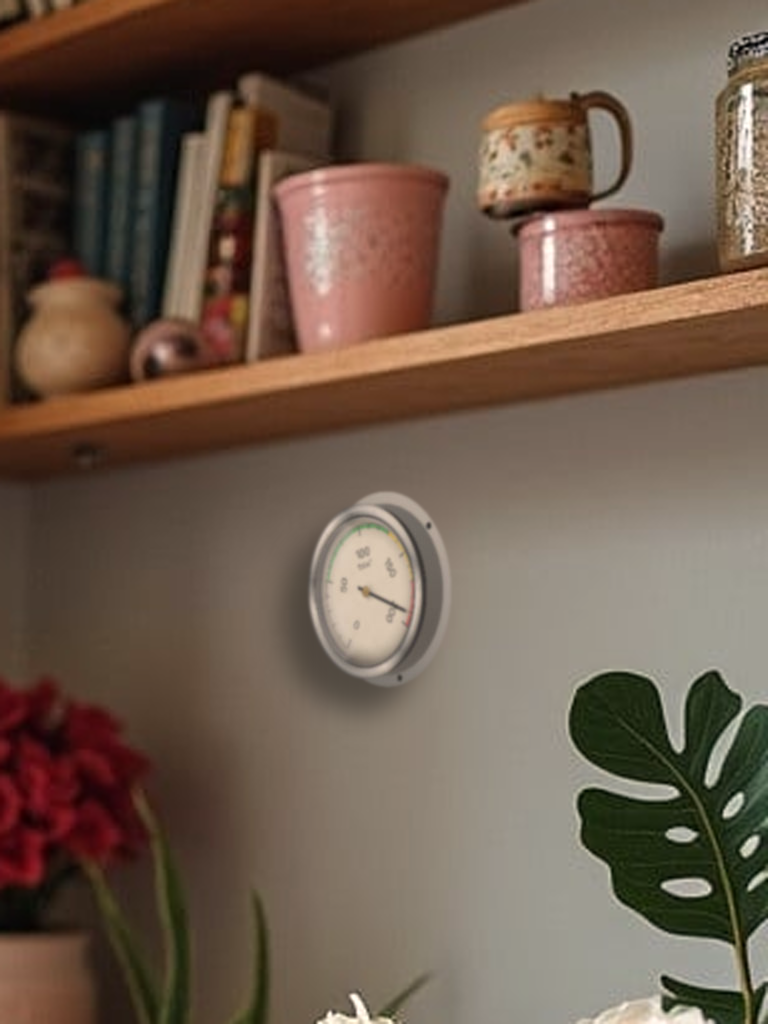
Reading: 190,psi
